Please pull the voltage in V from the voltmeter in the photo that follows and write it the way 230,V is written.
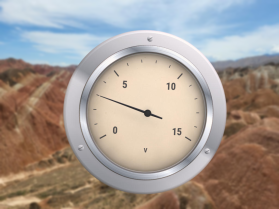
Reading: 3,V
